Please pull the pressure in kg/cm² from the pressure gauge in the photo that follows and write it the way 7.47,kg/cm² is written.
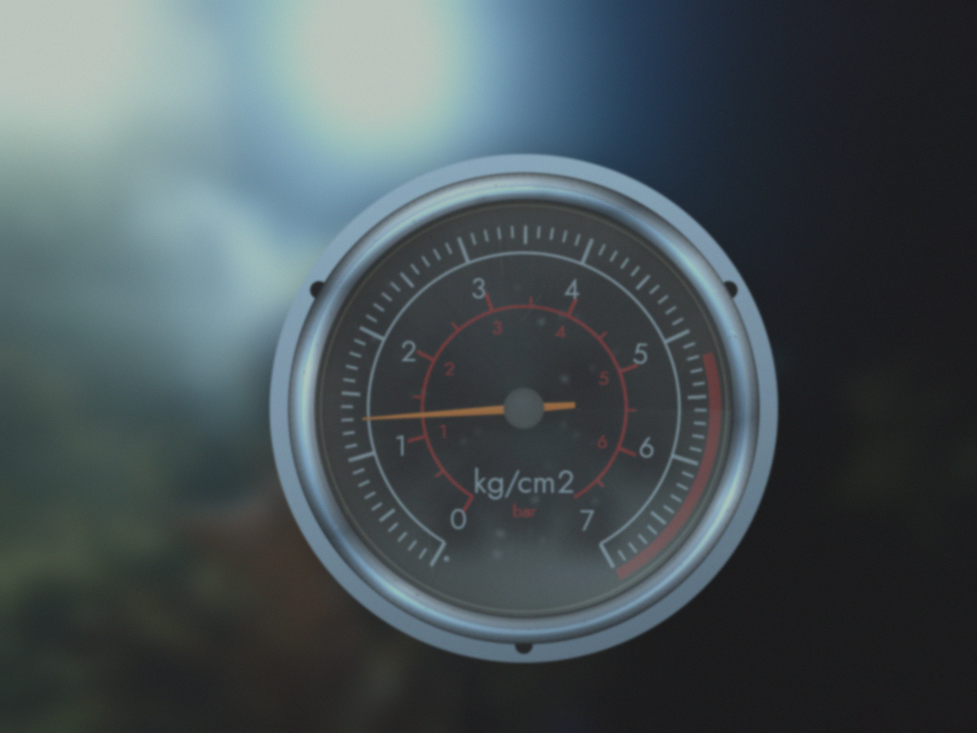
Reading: 1.3,kg/cm²
